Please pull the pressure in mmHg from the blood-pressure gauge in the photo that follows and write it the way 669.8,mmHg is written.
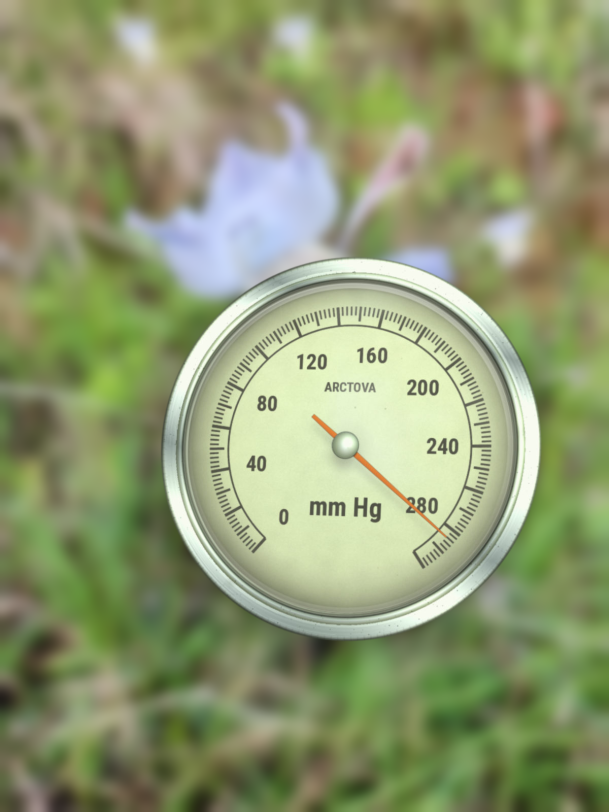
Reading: 284,mmHg
